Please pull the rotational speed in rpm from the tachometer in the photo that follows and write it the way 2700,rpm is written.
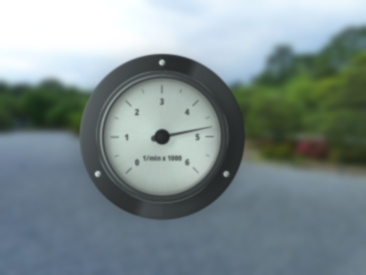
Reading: 4750,rpm
